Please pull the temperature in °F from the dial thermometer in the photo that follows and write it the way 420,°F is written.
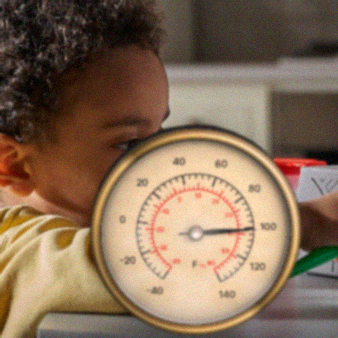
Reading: 100,°F
